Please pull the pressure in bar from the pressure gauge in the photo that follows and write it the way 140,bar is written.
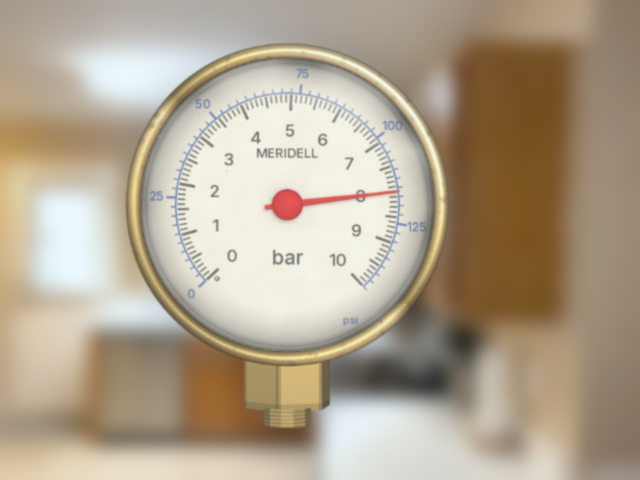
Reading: 8,bar
